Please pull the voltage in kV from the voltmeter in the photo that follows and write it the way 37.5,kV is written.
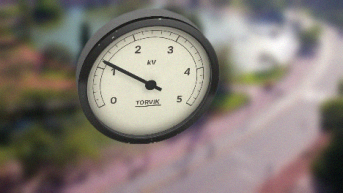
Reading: 1.2,kV
